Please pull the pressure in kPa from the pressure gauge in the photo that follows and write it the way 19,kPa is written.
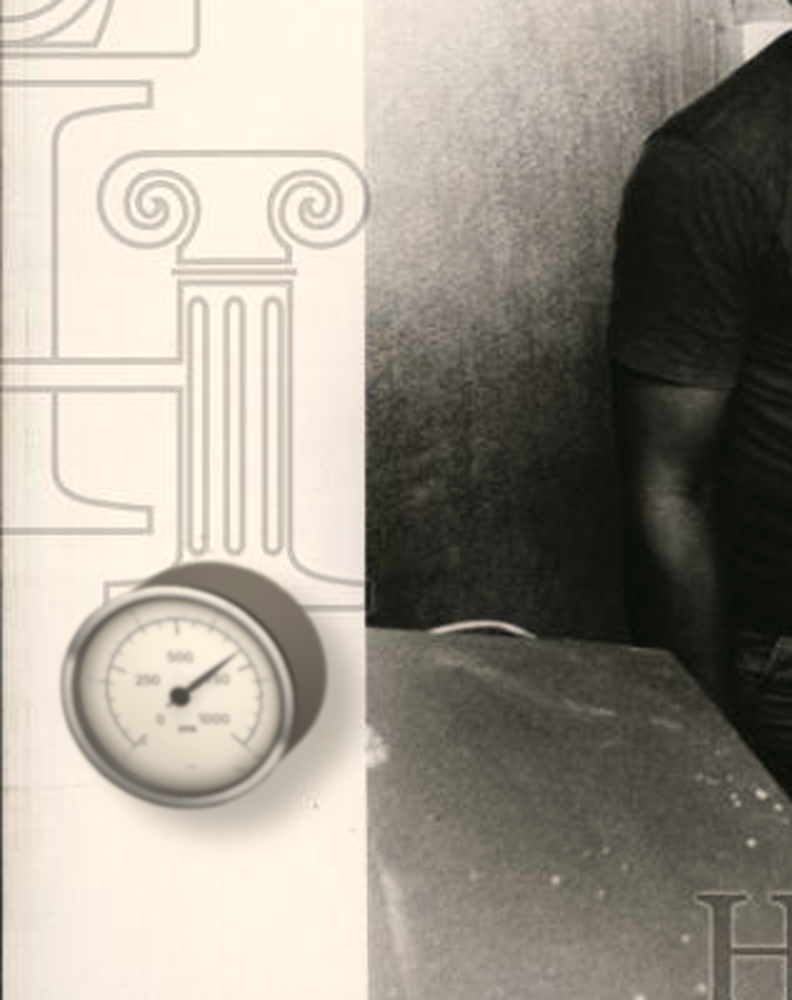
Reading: 700,kPa
